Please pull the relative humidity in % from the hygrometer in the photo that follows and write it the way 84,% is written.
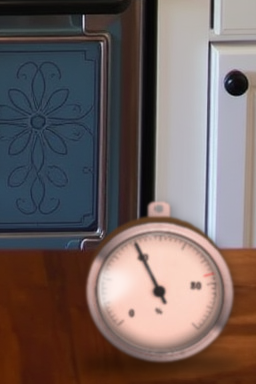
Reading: 40,%
